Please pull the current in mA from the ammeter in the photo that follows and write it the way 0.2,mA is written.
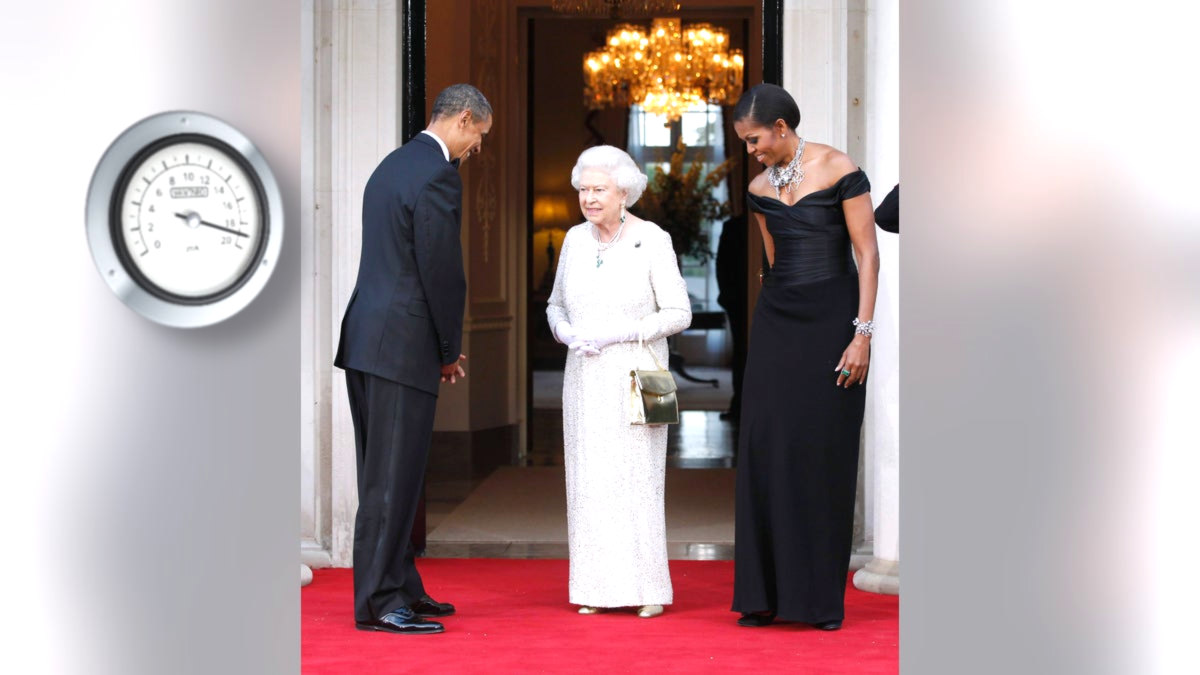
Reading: 19,mA
